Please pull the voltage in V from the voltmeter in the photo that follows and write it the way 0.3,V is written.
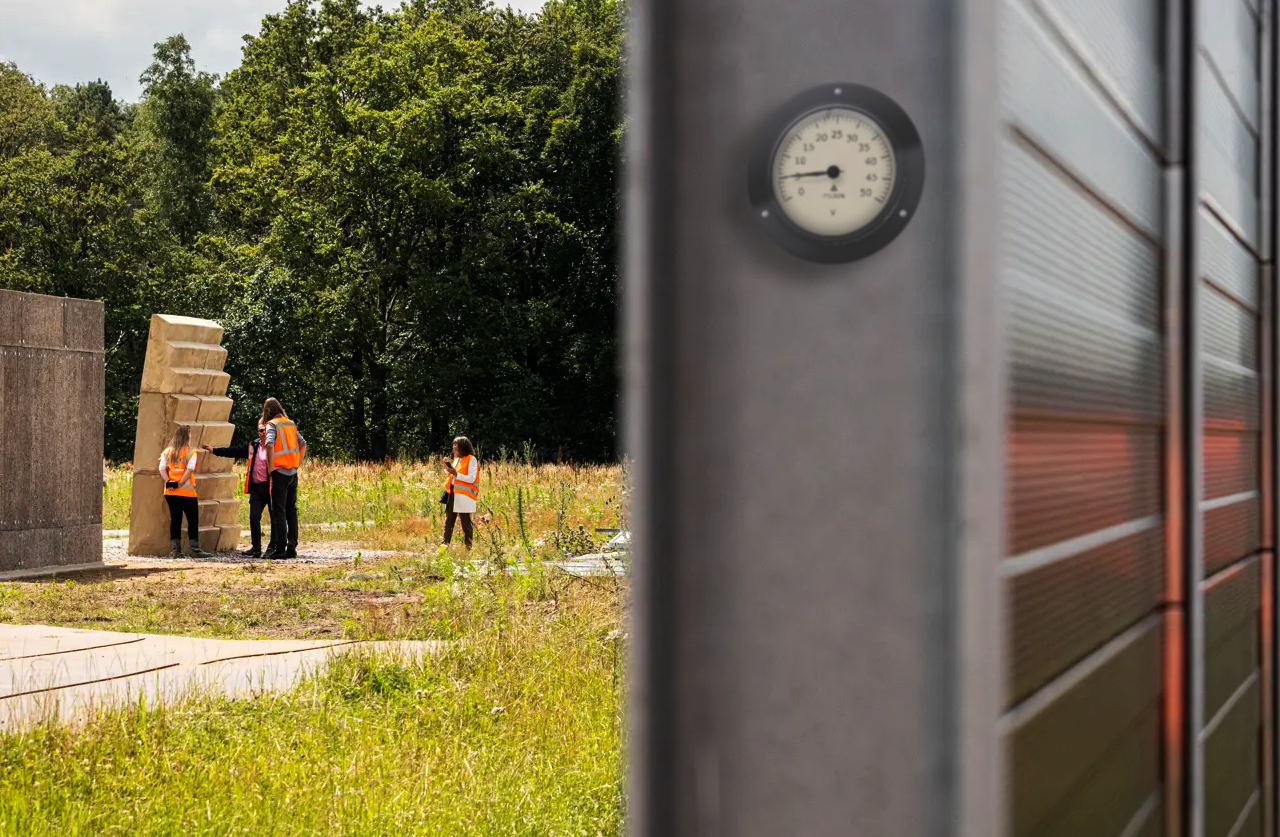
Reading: 5,V
